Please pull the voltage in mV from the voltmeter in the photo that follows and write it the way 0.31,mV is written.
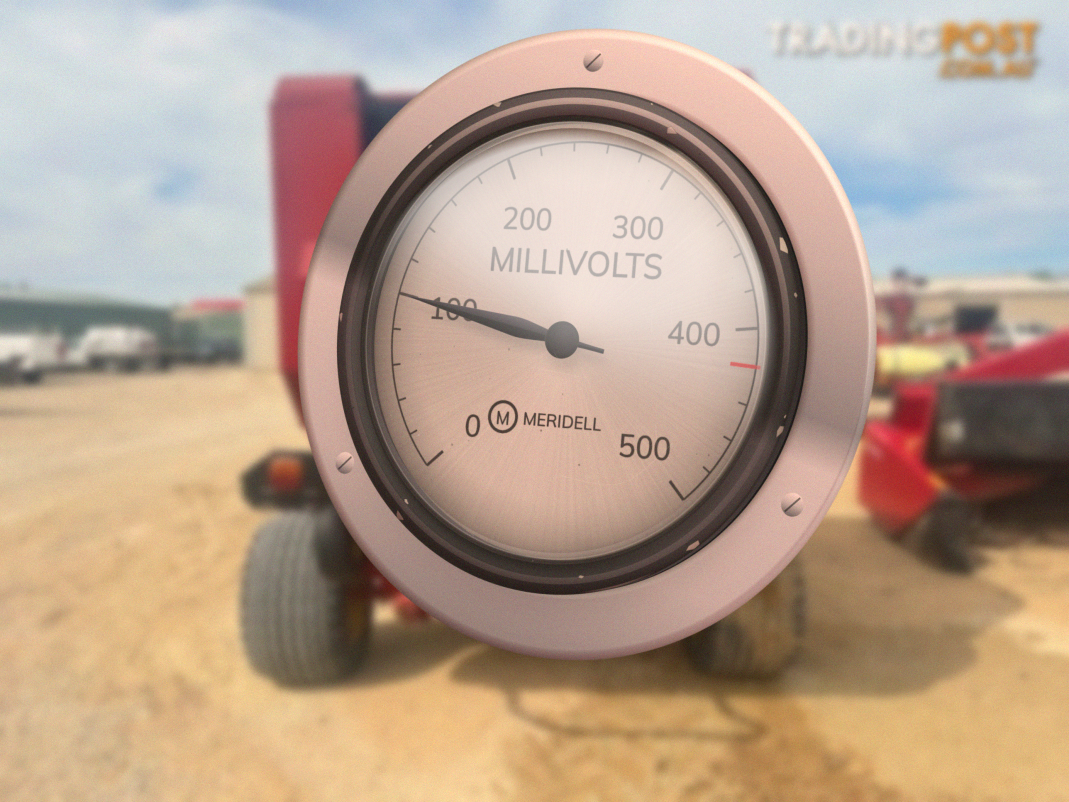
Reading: 100,mV
